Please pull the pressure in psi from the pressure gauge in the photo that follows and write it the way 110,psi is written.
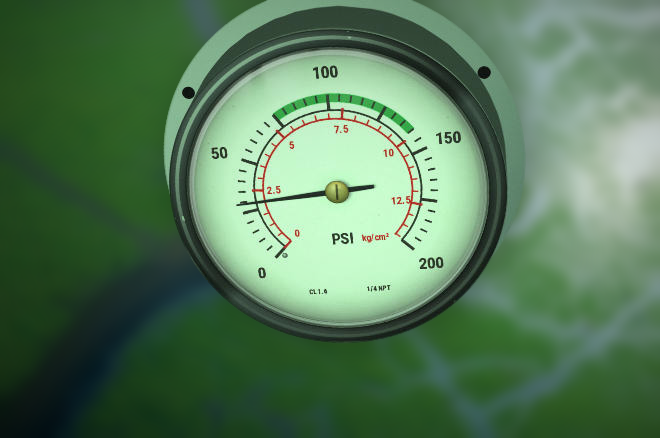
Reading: 30,psi
